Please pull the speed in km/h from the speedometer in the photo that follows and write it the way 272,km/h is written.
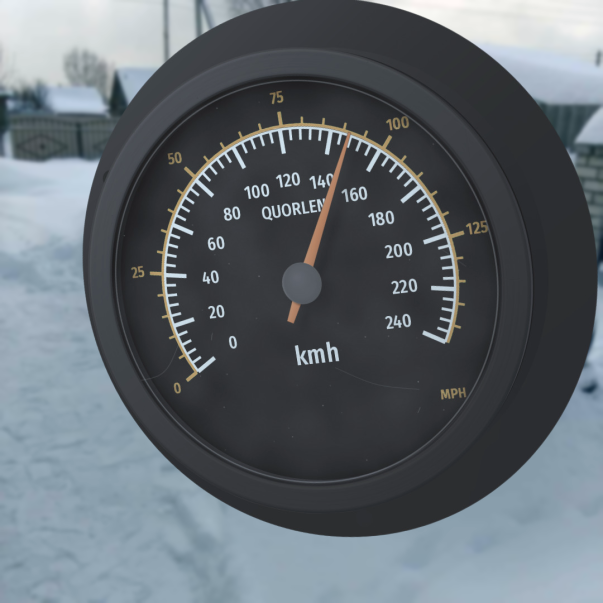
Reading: 148,km/h
